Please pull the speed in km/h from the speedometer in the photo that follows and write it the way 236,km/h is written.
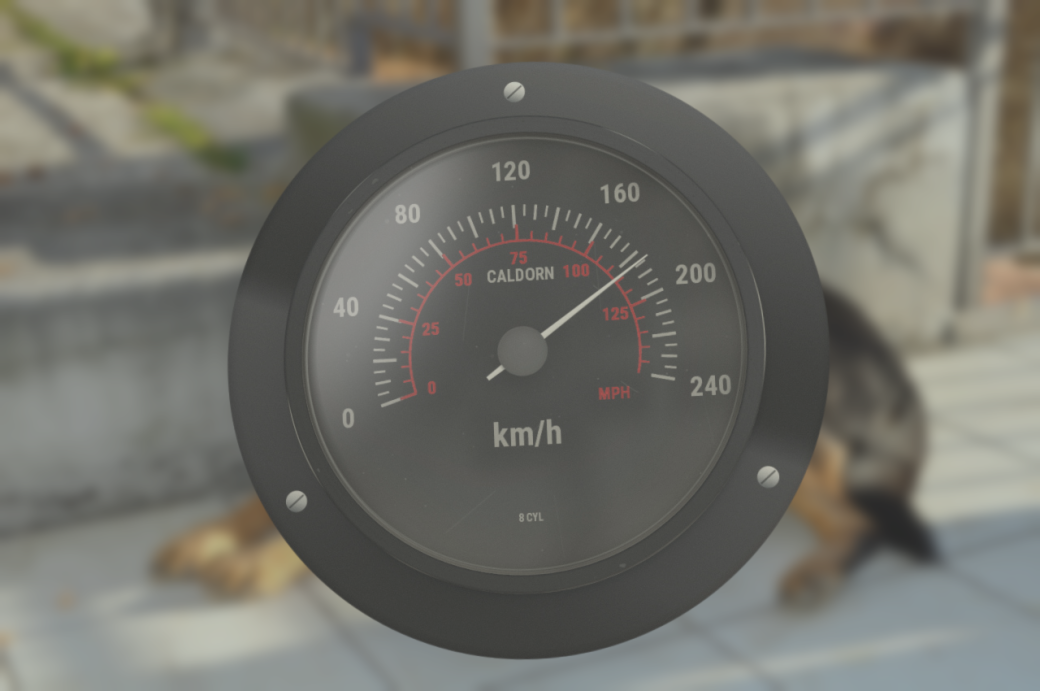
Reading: 185,km/h
